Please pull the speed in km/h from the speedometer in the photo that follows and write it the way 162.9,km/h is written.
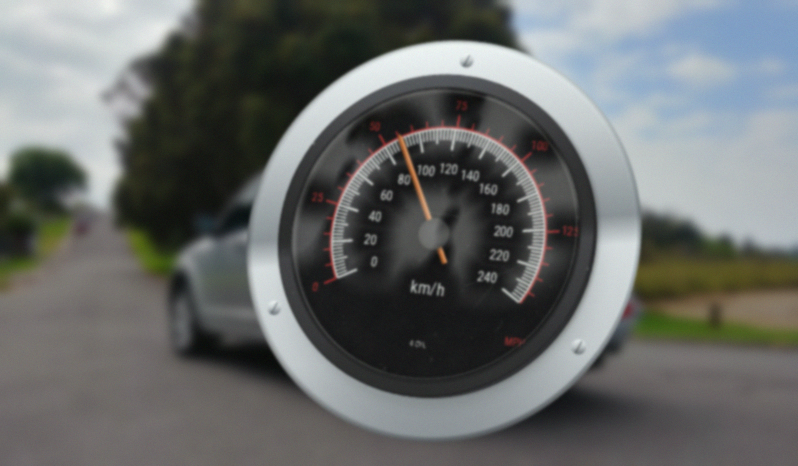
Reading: 90,km/h
